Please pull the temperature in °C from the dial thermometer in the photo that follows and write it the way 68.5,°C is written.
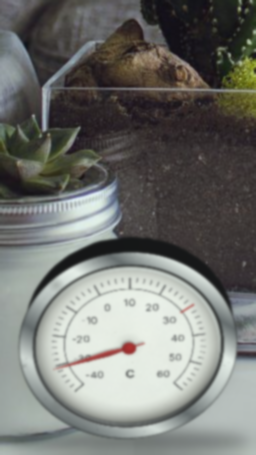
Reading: -30,°C
